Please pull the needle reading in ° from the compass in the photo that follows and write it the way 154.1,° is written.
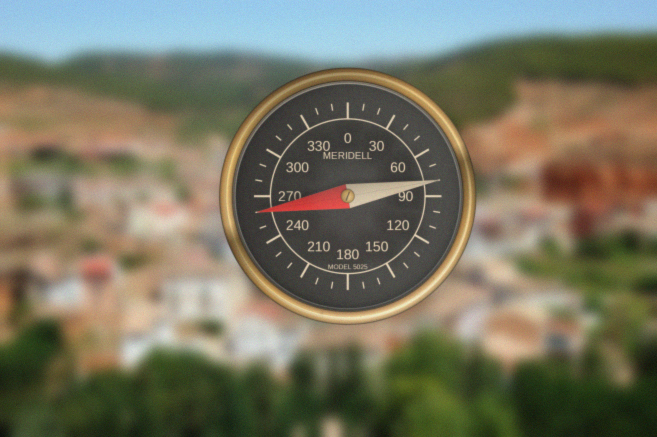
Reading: 260,°
